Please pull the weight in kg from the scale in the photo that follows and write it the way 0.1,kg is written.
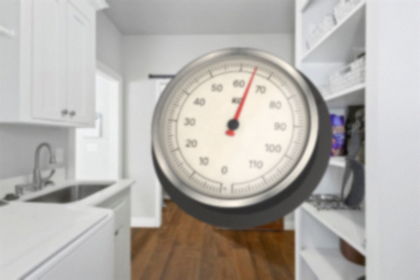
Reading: 65,kg
